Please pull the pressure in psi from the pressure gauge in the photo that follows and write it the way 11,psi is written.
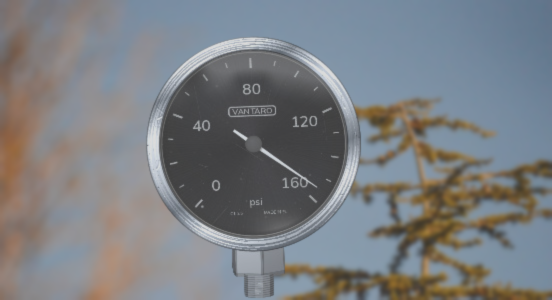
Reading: 155,psi
